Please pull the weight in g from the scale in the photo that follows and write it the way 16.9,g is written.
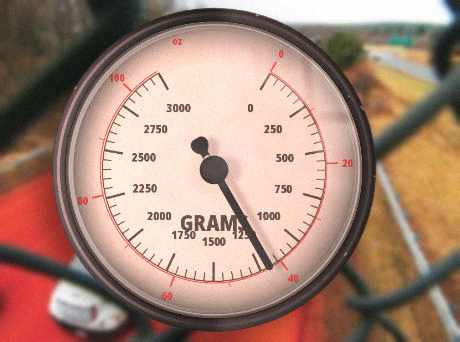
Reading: 1200,g
